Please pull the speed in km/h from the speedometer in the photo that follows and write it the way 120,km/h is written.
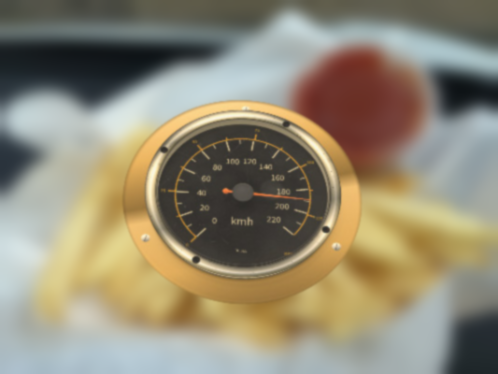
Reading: 190,km/h
